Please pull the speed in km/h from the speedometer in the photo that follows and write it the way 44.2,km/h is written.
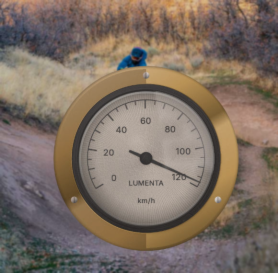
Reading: 117.5,km/h
